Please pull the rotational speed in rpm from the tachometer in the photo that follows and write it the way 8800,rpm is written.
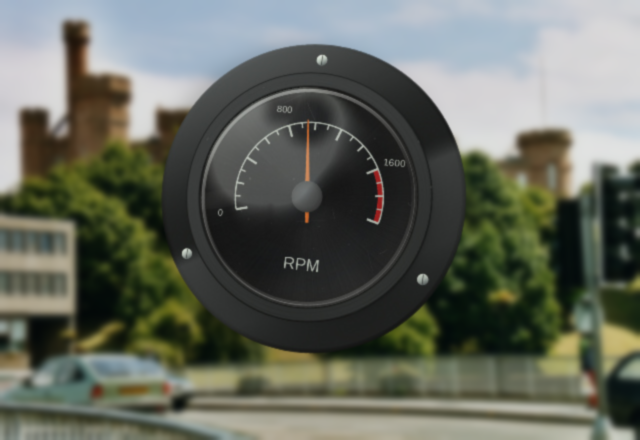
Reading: 950,rpm
